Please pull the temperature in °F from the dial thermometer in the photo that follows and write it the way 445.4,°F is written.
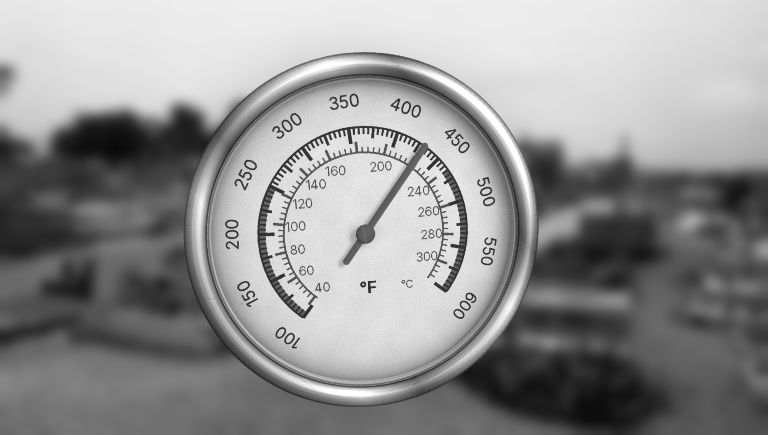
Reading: 430,°F
